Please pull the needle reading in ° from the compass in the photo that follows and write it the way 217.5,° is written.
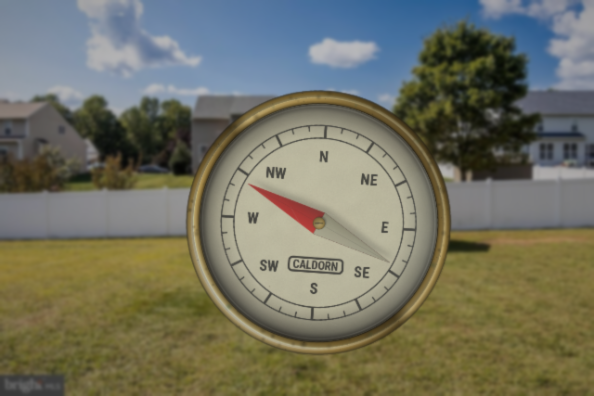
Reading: 295,°
